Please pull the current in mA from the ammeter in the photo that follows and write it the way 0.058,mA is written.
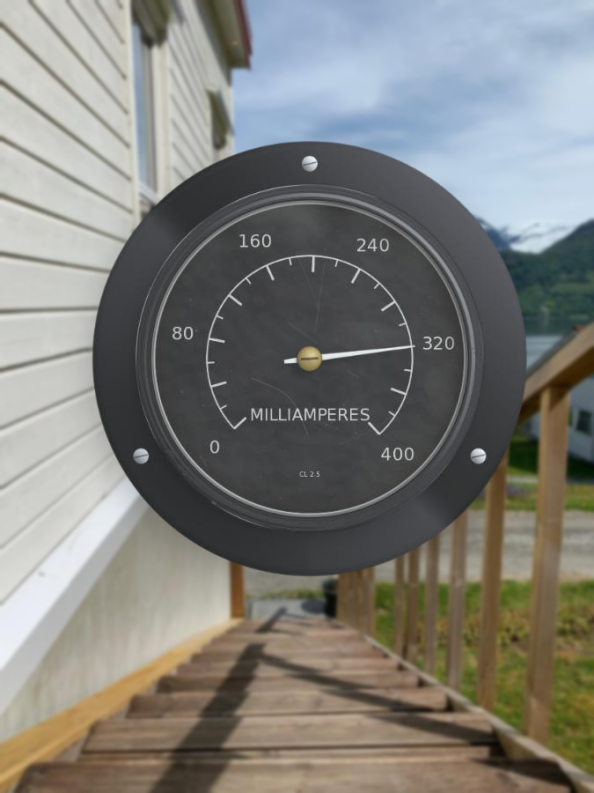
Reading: 320,mA
